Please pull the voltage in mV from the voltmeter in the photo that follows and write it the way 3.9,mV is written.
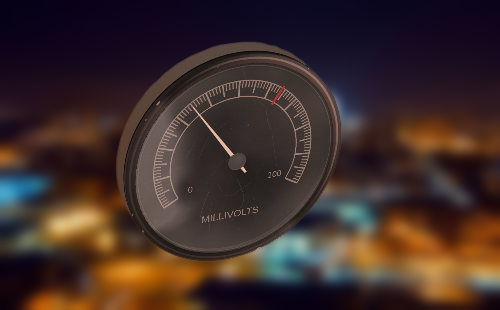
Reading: 35,mV
